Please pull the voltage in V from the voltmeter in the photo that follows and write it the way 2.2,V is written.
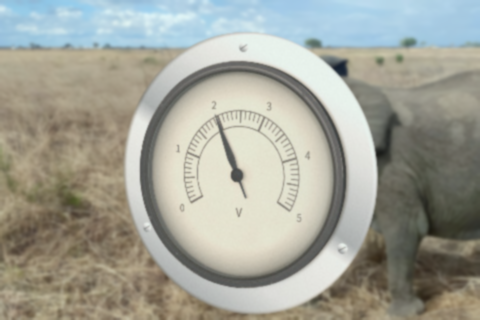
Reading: 2,V
